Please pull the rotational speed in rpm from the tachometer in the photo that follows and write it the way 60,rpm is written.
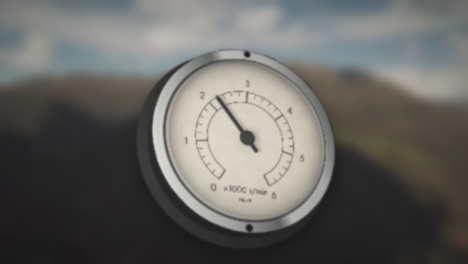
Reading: 2200,rpm
